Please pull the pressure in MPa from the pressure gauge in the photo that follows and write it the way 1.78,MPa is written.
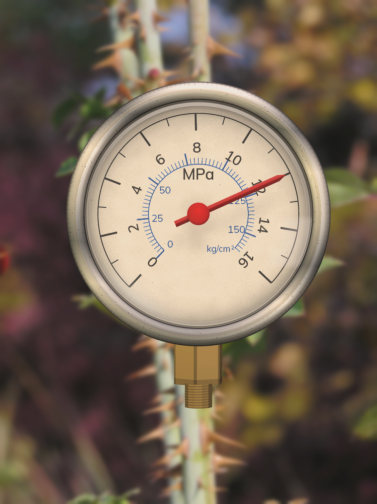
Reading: 12,MPa
